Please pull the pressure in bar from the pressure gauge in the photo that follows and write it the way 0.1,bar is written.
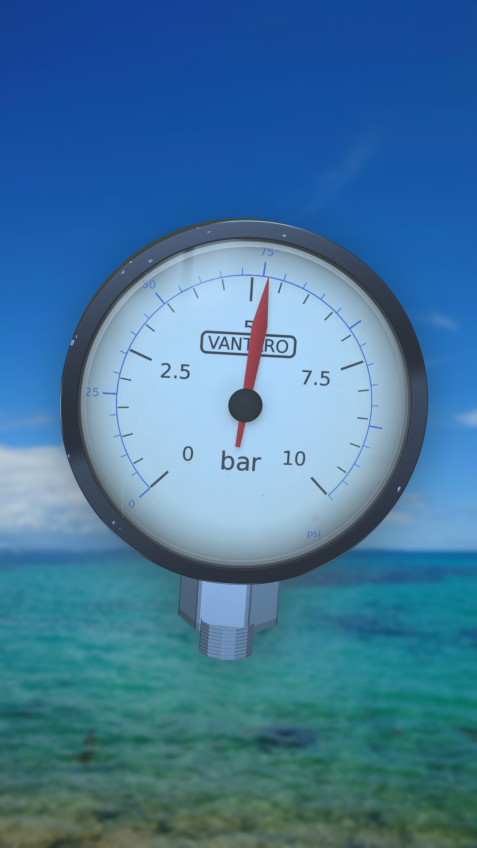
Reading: 5.25,bar
